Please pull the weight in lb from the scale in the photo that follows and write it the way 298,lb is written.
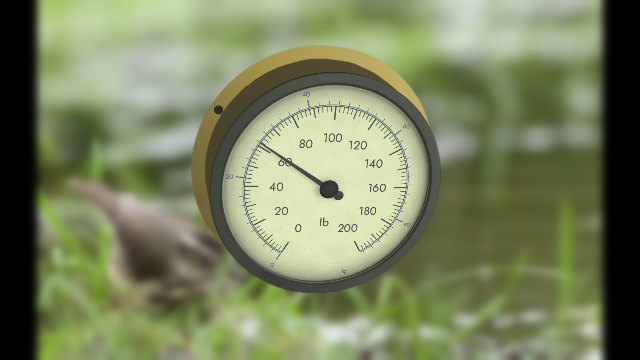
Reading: 62,lb
